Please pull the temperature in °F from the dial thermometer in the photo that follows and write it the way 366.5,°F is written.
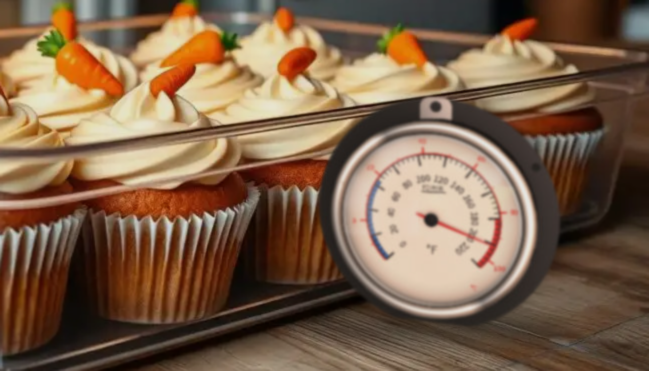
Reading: 200,°F
